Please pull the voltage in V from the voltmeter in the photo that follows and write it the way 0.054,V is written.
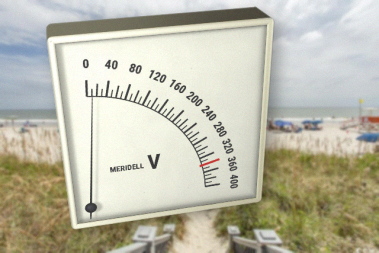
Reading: 10,V
